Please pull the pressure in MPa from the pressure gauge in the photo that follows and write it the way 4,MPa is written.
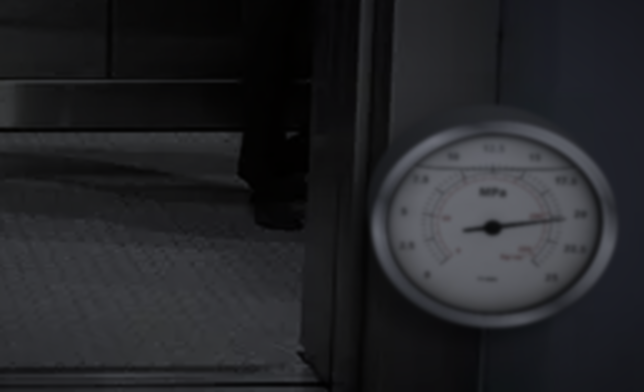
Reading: 20,MPa
